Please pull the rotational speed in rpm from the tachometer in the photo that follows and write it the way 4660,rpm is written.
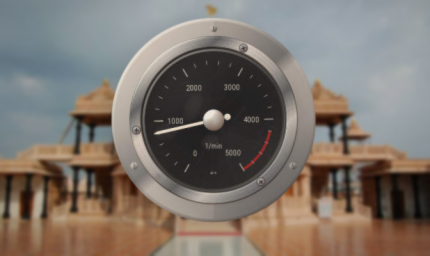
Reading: 800,rpm
